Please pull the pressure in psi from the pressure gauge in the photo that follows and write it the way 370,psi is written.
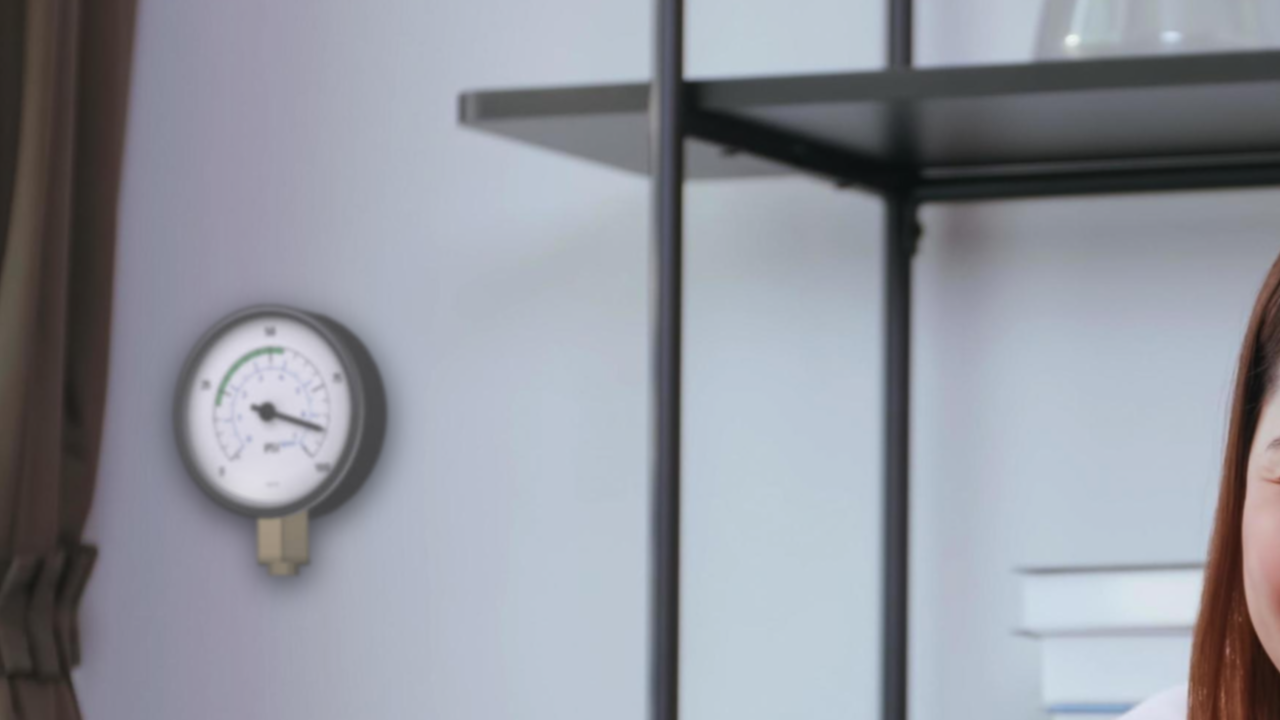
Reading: 90,psi
